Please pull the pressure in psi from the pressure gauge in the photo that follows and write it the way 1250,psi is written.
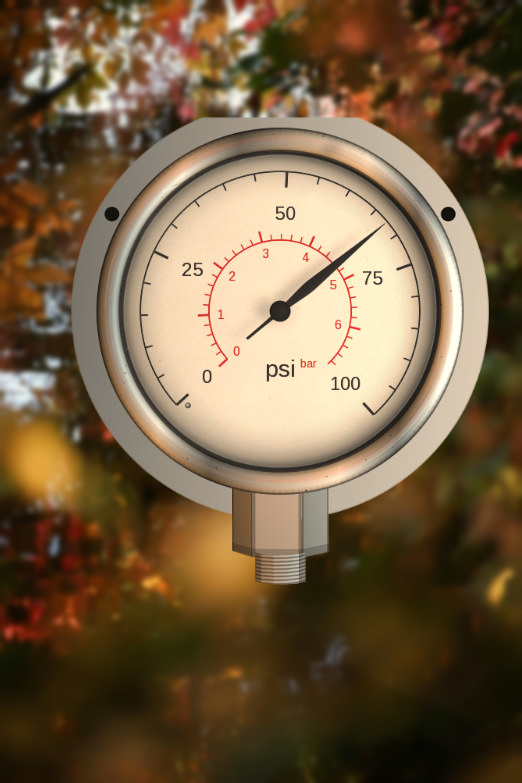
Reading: 67.5,psi
